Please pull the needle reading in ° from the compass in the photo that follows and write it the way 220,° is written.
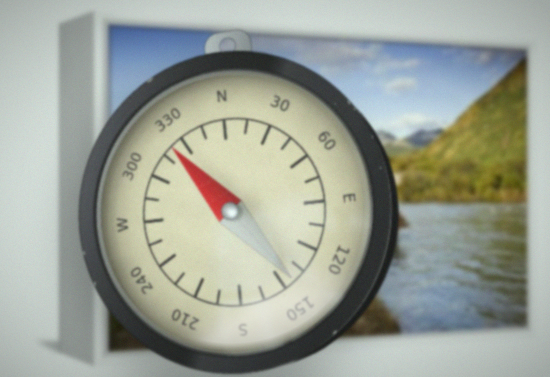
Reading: 322.5,°
